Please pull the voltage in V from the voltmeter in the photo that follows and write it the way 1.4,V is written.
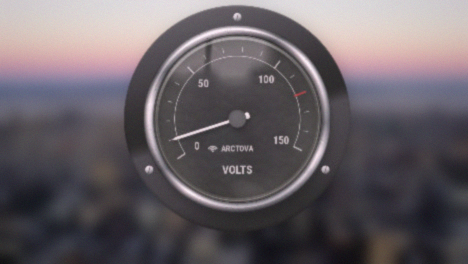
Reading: 10,V
